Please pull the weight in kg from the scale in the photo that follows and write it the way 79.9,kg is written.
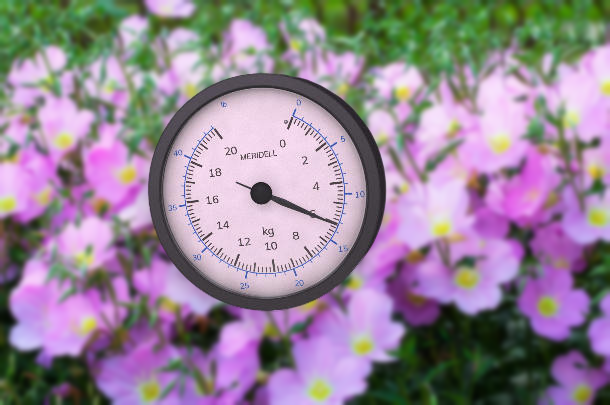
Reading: 6,kg
